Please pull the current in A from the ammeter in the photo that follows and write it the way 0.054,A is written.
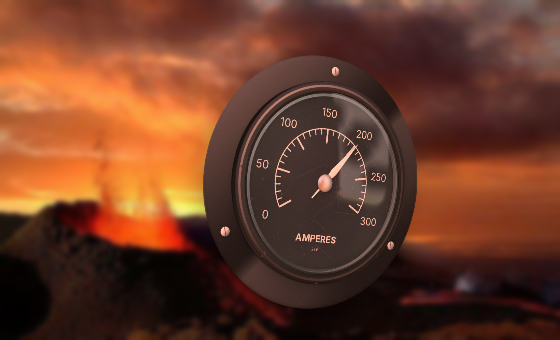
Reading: 200,A
